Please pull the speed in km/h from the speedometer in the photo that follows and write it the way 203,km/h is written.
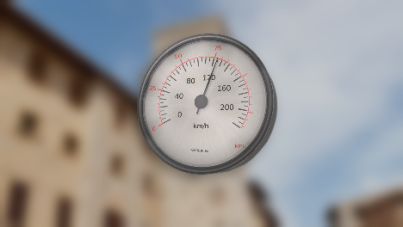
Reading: 125,km/h
